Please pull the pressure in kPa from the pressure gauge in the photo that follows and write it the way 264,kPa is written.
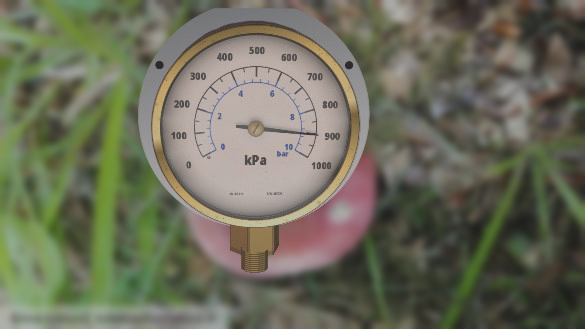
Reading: 900,kPa
